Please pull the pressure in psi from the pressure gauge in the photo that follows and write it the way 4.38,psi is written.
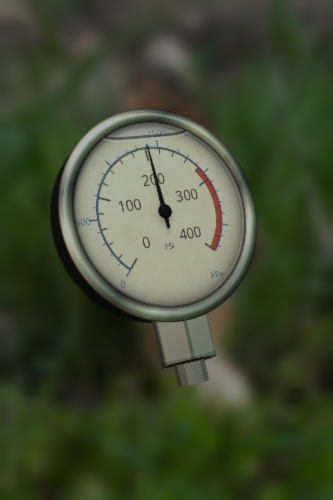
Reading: 200,psi
